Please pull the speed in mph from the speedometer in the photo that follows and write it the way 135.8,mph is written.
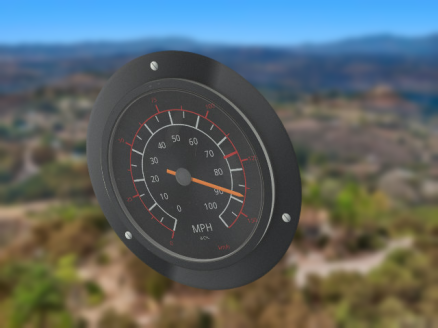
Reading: 87.5,mph
